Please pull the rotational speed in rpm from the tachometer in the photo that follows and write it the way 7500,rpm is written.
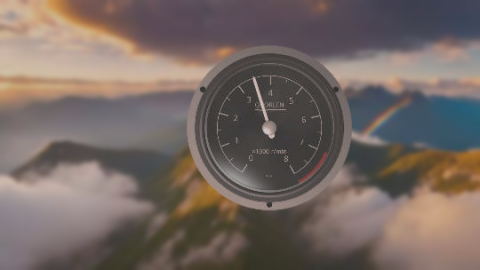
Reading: 3500,rpm
